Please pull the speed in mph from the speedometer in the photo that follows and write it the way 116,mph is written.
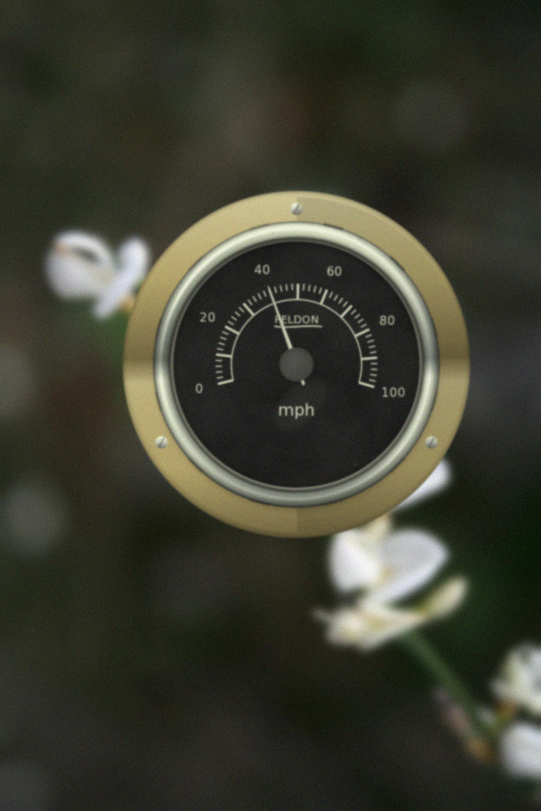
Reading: 40,mph
